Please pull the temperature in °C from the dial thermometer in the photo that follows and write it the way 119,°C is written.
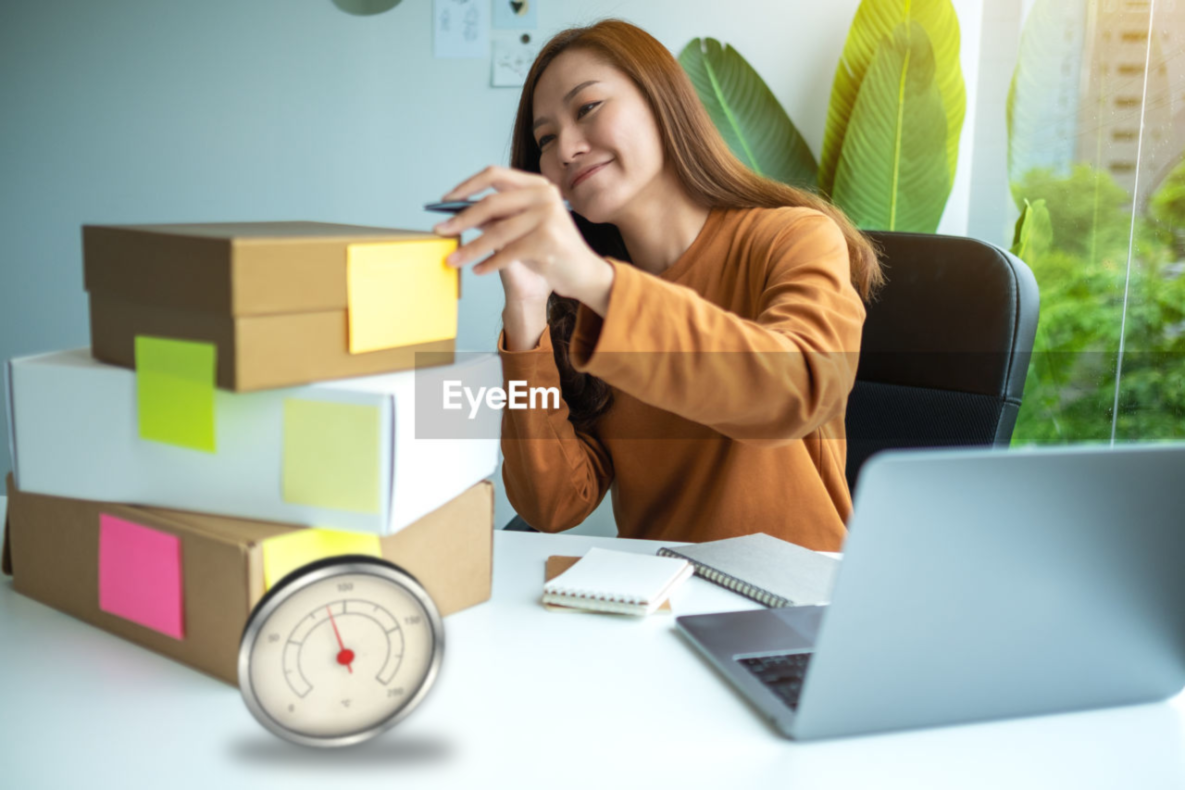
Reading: 87.5,°C
